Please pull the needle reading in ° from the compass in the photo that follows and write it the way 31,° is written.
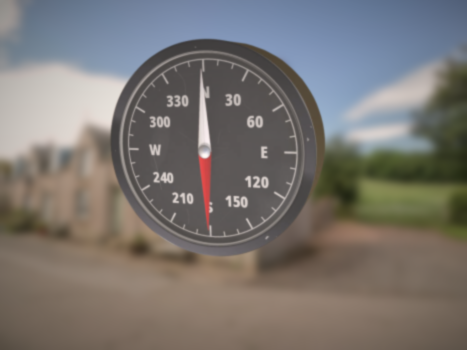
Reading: 180,°
